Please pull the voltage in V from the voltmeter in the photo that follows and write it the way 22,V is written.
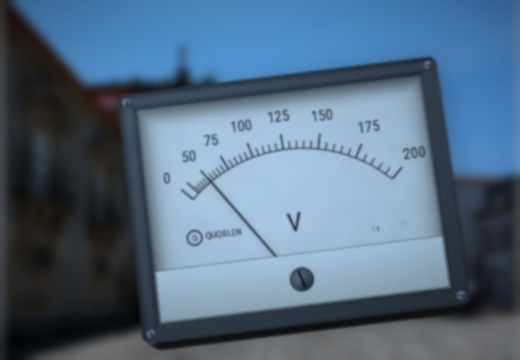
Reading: 50,V
